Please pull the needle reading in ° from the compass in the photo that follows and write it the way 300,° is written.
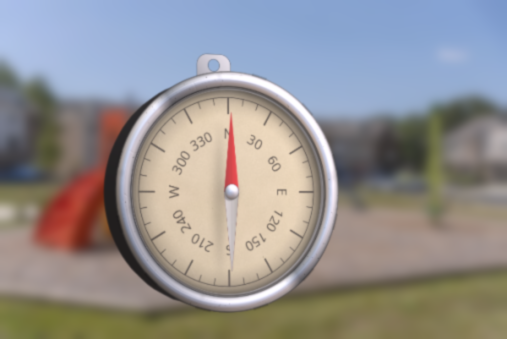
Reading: 0,°
